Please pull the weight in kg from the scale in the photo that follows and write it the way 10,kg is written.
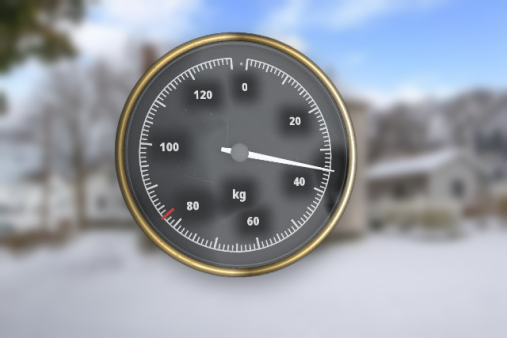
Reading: 35,kg
